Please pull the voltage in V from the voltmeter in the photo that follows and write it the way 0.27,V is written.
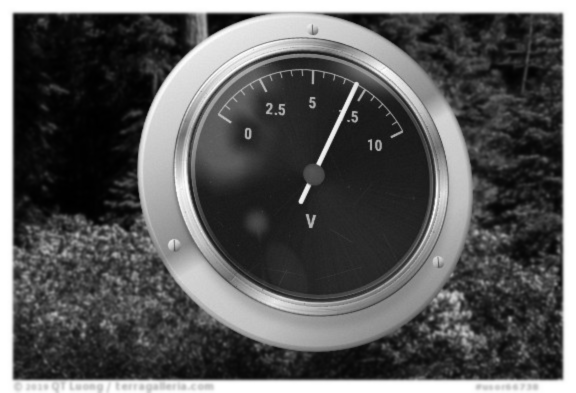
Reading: 7,V
